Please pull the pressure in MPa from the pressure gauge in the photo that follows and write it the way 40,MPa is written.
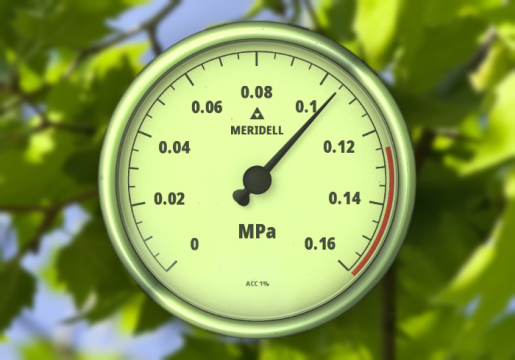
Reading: 0.105,MPa
